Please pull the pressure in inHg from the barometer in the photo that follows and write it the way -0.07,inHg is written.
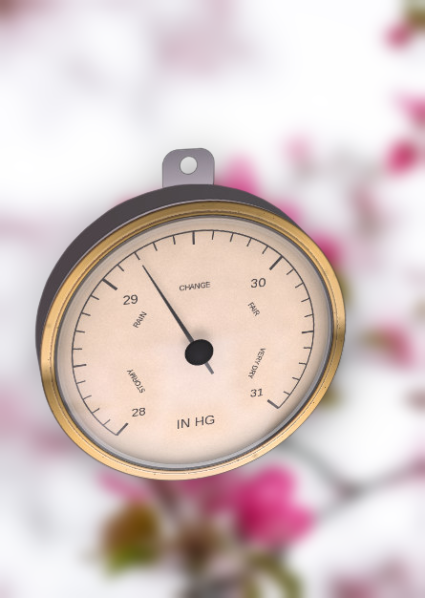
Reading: 29.2,inHg
